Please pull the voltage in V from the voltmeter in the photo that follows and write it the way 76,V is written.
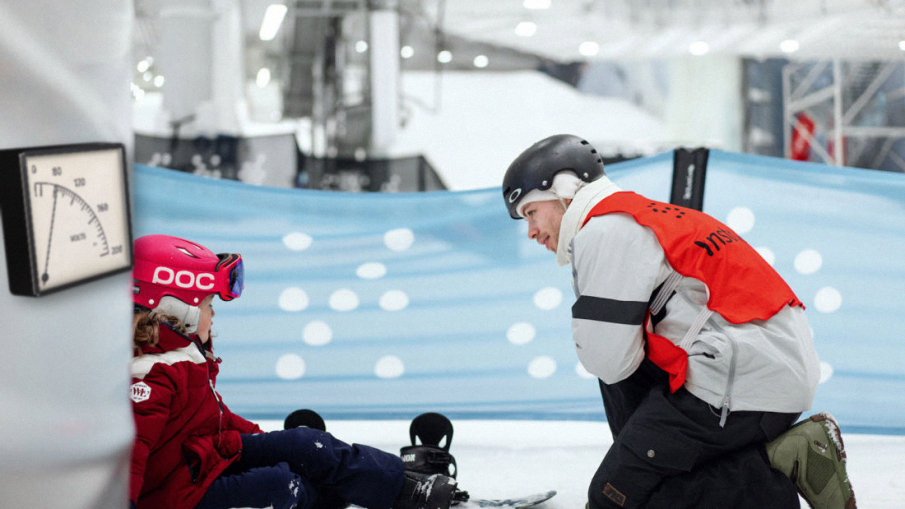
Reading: 80,V
